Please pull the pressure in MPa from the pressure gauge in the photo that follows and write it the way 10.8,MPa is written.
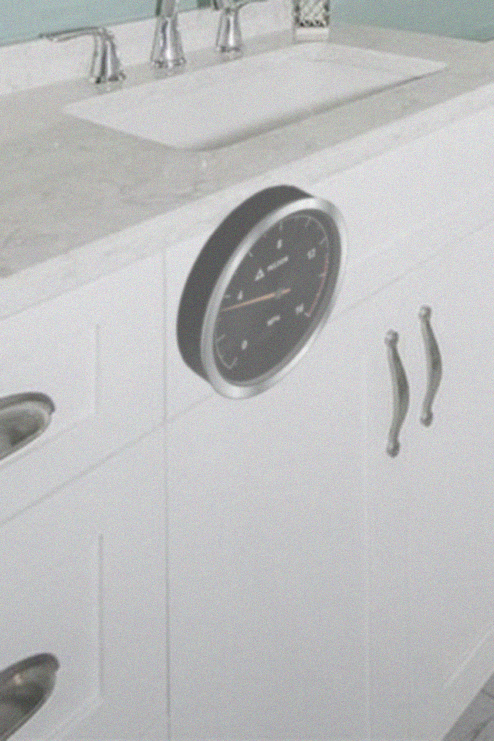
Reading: 3.5,MPa
